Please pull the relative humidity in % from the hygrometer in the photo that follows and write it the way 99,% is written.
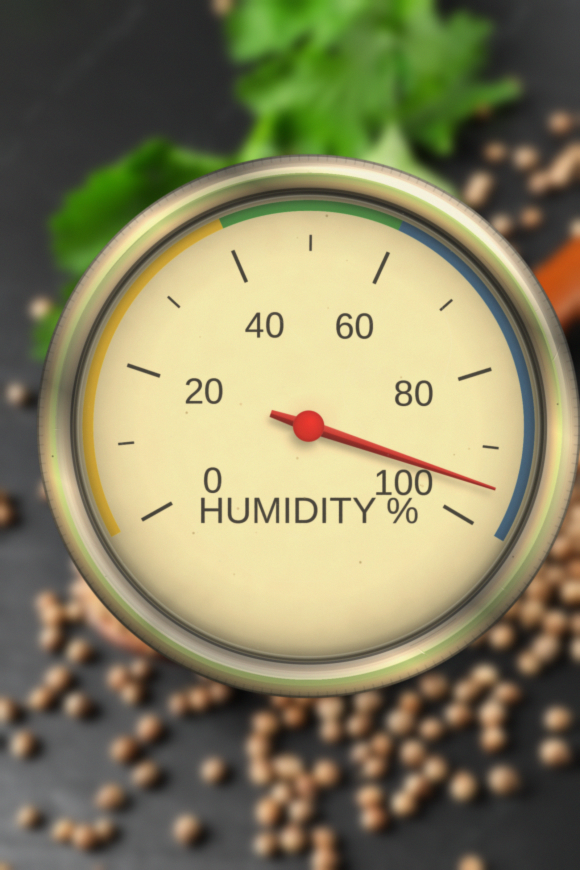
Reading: 95,%
